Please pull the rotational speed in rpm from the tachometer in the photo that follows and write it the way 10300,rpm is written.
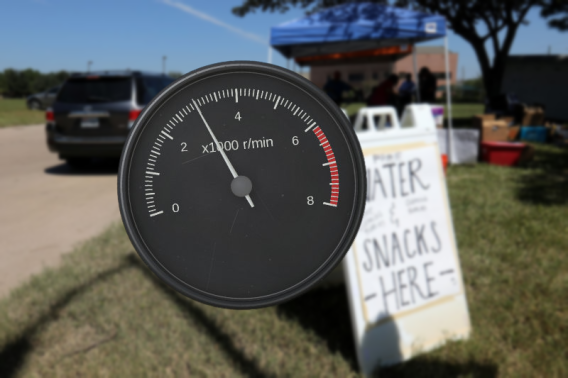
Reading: 3000,rpm
